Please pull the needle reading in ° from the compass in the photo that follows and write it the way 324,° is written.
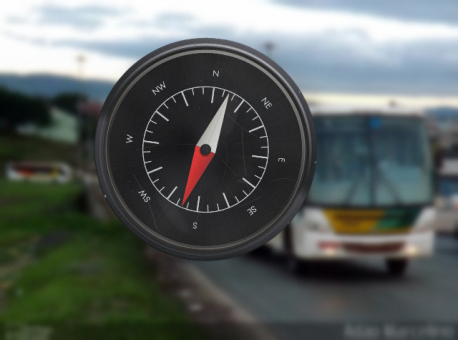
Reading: 195,°
